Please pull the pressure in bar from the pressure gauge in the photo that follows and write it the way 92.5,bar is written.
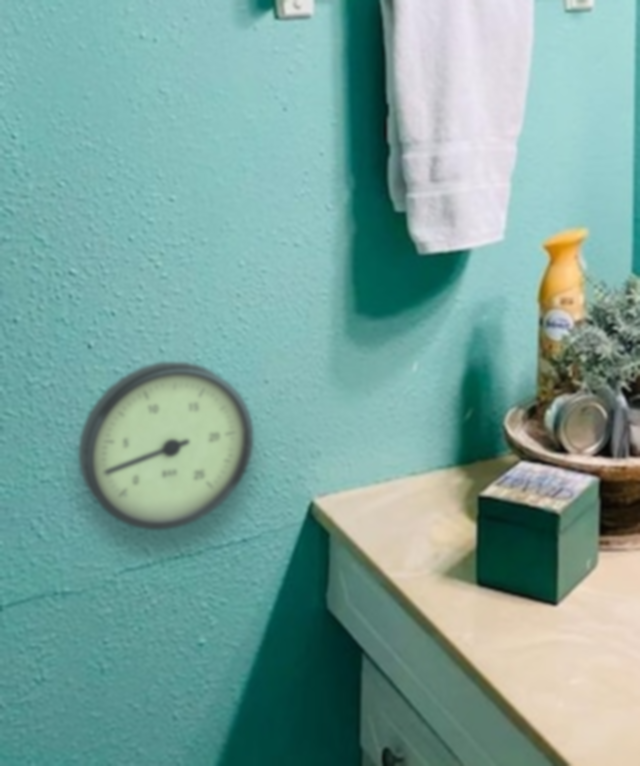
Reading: 2.5,bar
